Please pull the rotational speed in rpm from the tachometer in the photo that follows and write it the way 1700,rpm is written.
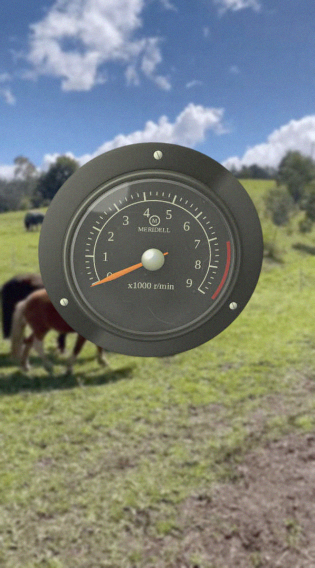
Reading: 0,rpm
